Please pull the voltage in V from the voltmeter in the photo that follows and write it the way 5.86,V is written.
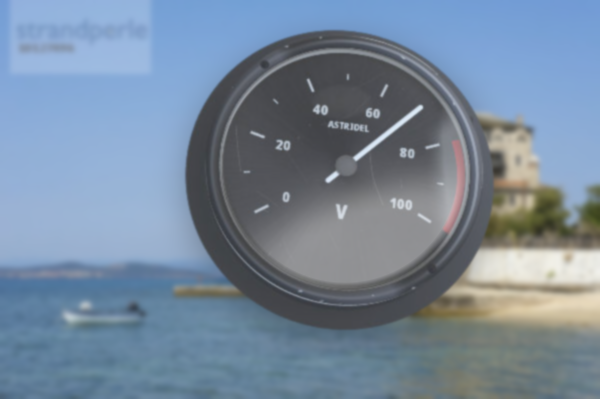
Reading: 70,V
